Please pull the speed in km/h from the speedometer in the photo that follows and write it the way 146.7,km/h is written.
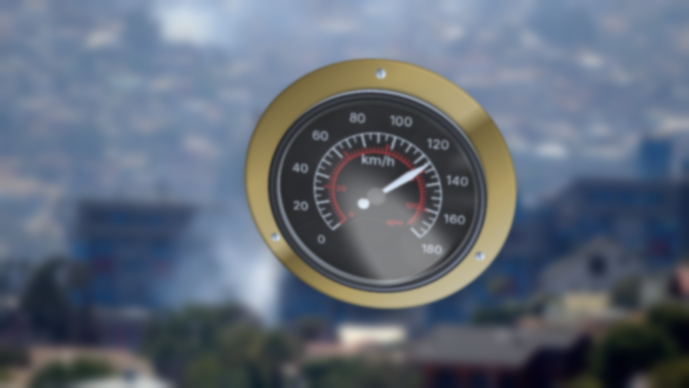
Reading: 125,km/h
